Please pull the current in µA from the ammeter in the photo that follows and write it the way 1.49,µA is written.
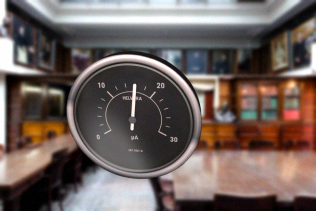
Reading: 16,µA
